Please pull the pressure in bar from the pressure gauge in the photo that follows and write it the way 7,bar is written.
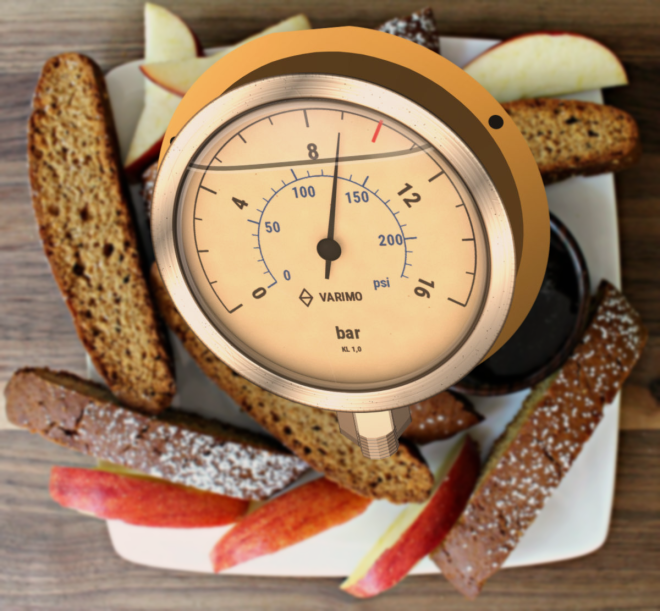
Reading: 9,bar
